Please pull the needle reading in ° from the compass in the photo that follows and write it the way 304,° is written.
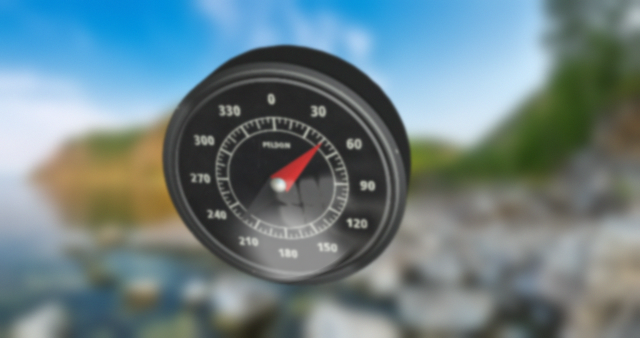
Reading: 45,°
